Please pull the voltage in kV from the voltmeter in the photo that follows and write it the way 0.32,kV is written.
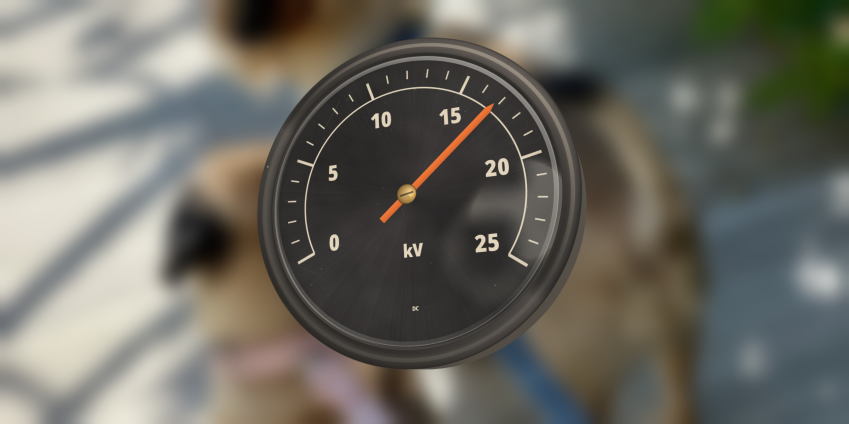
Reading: 17,kV
